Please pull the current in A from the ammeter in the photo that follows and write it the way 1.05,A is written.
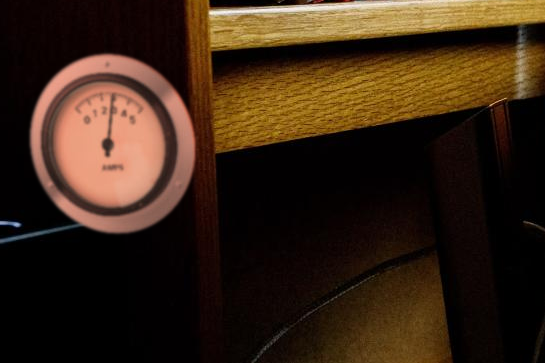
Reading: 3,A
